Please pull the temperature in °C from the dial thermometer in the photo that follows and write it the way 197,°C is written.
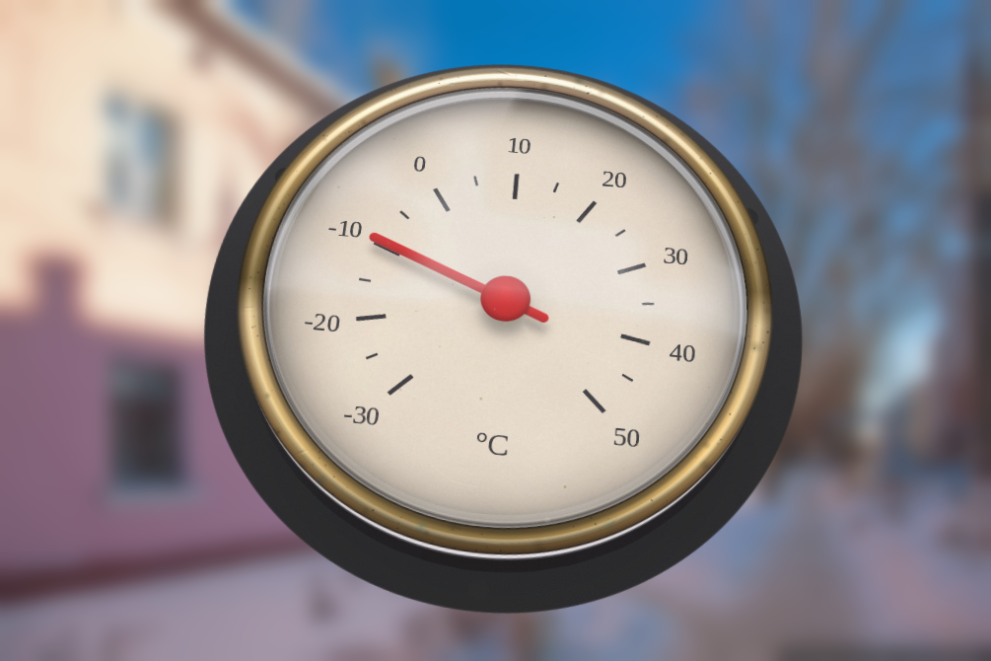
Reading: -10,°C
